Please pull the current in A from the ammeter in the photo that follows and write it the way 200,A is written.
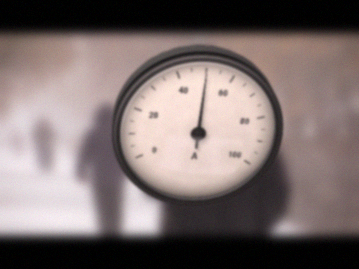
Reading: 50,A
